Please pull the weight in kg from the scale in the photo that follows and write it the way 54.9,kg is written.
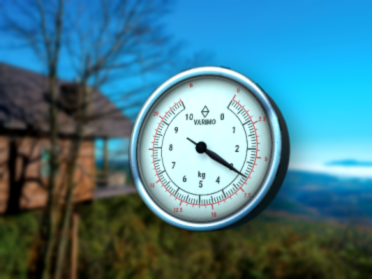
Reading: 3,kg
